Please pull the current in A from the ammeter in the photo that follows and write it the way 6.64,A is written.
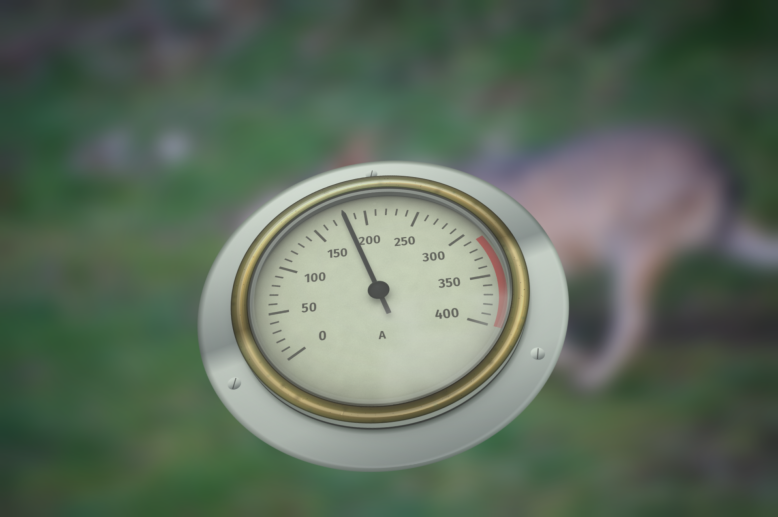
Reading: 180,A
